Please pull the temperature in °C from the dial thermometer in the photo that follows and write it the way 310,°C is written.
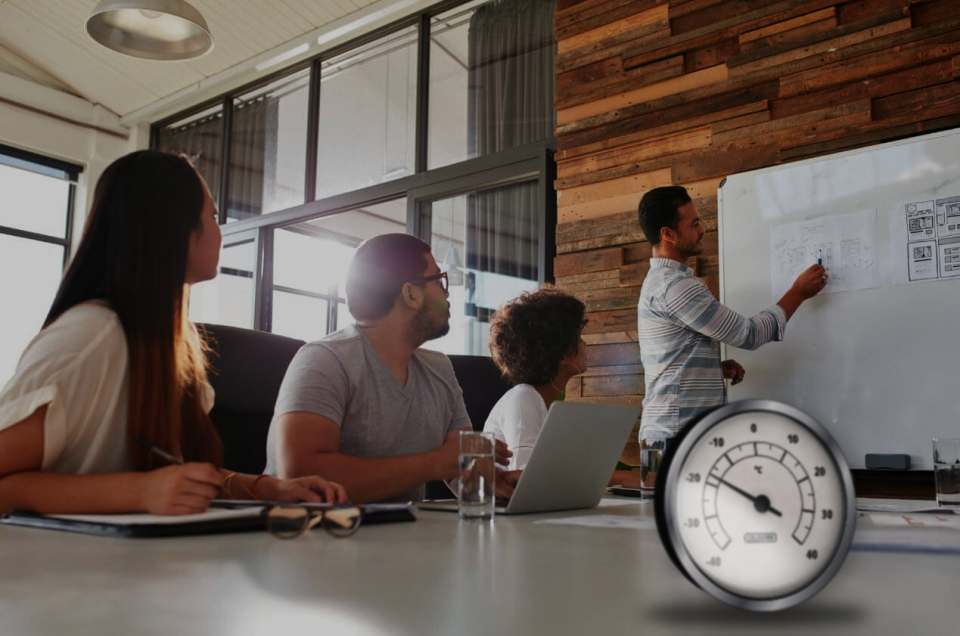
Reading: -17.5,°C
